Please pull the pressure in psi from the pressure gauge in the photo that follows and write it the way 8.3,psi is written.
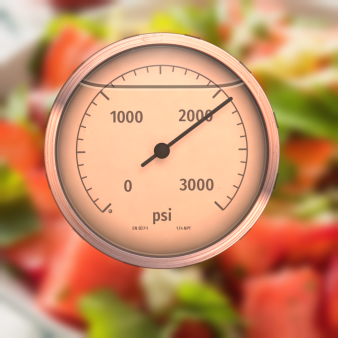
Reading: 2100,psi
